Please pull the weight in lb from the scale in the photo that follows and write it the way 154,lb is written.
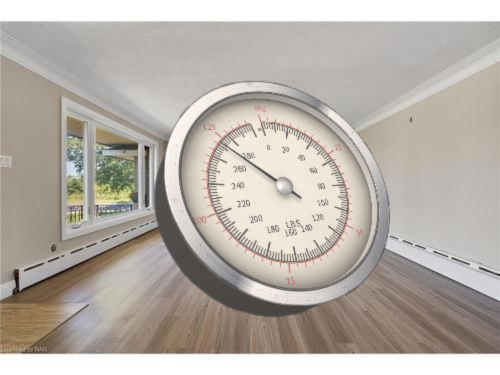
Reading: 270,lb
